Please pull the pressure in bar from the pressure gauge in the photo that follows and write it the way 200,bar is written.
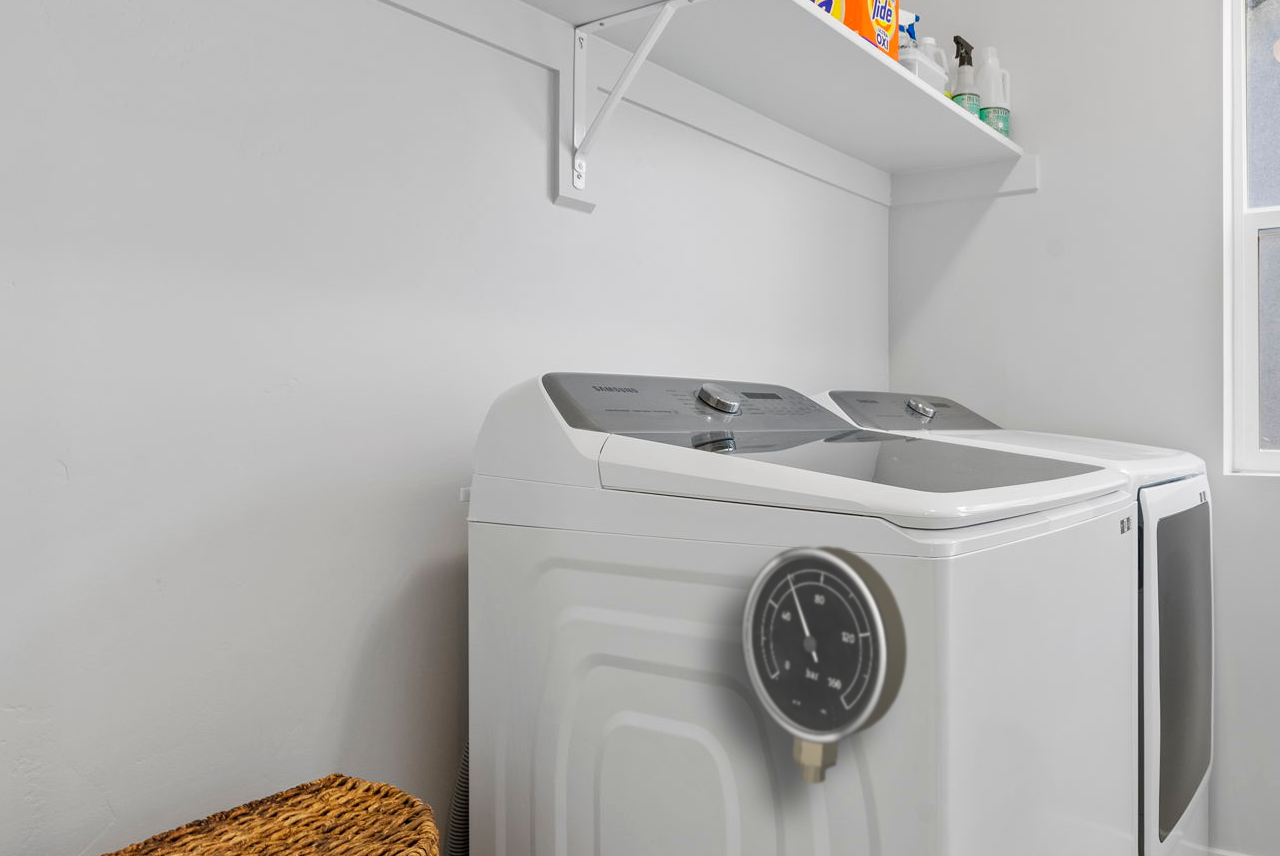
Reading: 60,bar
